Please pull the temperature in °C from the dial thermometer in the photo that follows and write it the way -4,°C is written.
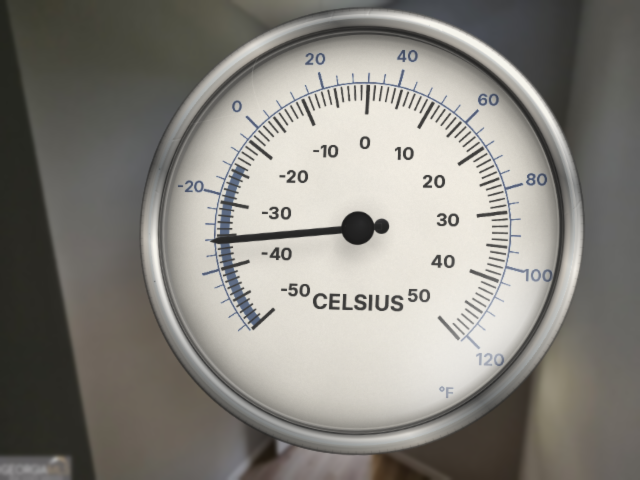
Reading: -36,°C
